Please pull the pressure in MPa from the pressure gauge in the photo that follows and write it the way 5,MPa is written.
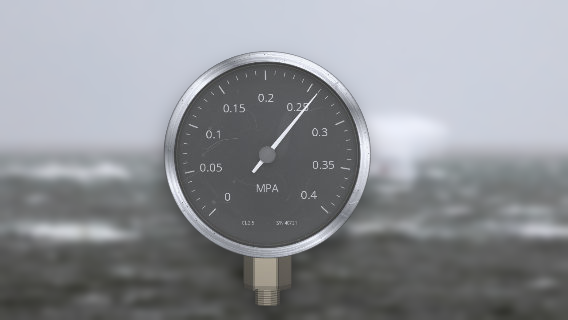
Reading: 0.26,MPa
